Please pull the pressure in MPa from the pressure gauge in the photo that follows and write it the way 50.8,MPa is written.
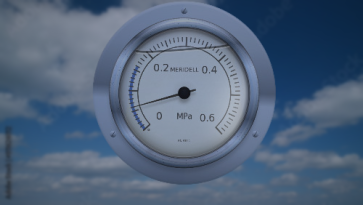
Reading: 0.06,MPa
